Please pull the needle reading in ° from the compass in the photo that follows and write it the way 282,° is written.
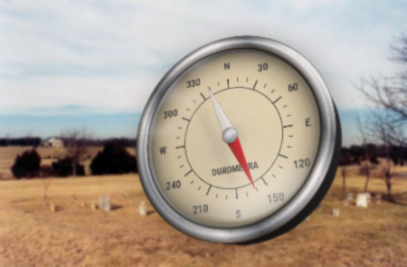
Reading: 160,°
